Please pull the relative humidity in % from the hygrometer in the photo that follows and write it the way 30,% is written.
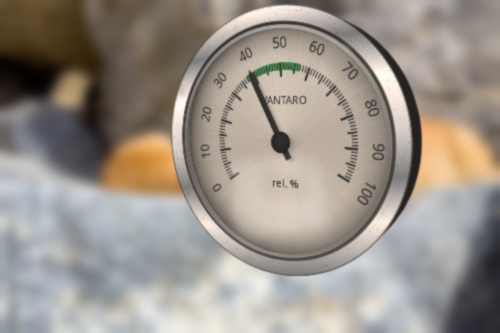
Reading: 40,%
